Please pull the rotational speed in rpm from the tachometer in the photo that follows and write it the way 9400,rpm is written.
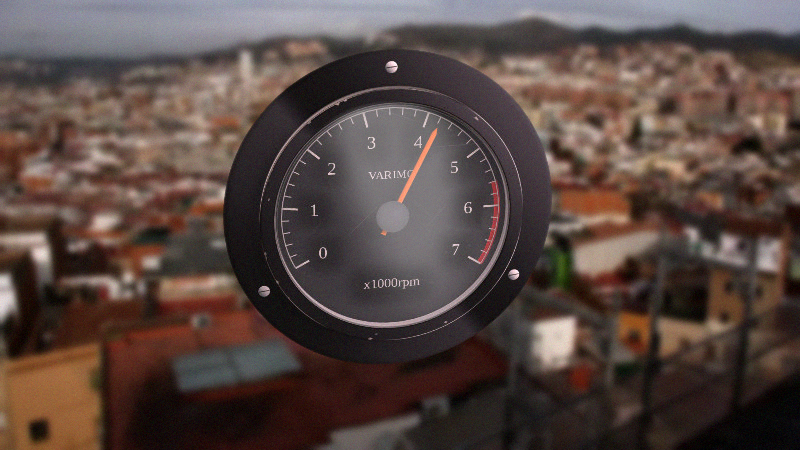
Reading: 4200,rpm
